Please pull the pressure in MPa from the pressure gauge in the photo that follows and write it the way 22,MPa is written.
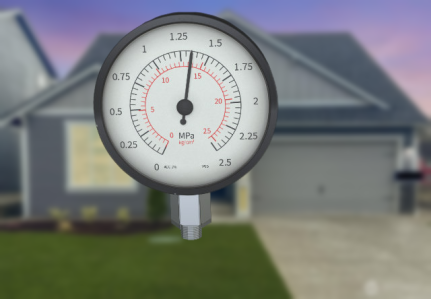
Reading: 1.35,MPa
